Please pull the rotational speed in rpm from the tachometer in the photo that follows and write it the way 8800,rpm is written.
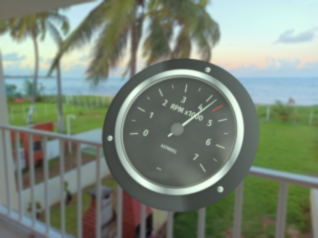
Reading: 4250,rpm
